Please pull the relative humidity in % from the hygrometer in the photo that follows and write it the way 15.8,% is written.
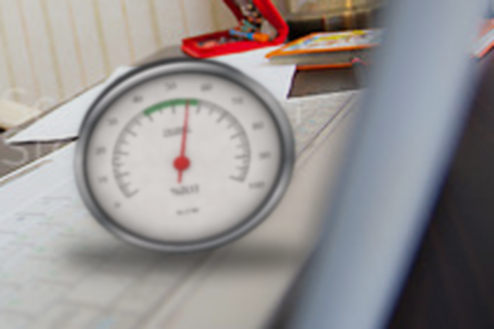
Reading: 55,%
